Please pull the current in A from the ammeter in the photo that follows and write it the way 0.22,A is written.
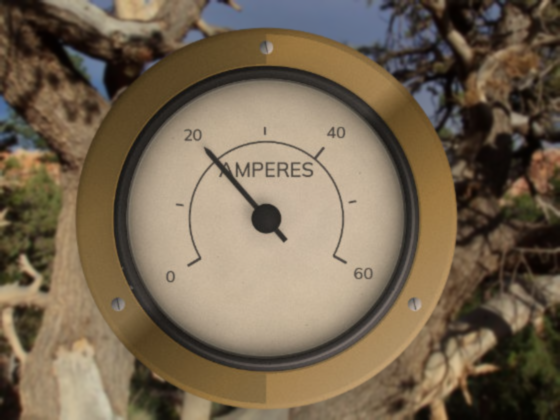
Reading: 20,A
